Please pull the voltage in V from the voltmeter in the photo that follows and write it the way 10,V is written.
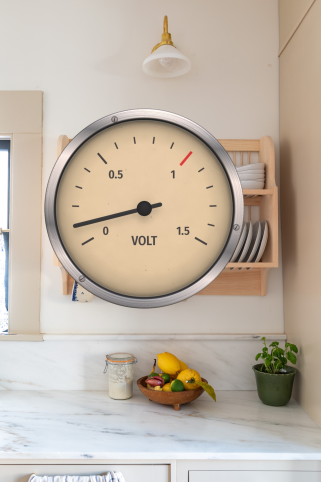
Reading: 0.1,V
